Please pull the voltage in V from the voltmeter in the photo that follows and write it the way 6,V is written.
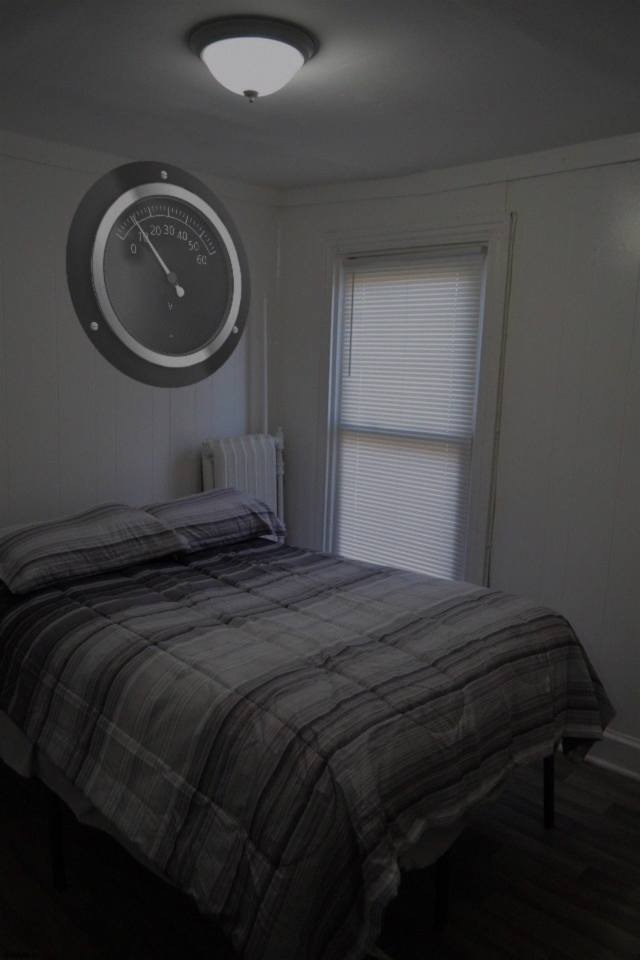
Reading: 10,V
